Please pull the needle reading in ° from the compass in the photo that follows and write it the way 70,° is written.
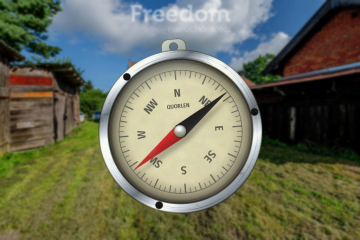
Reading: 235,°
